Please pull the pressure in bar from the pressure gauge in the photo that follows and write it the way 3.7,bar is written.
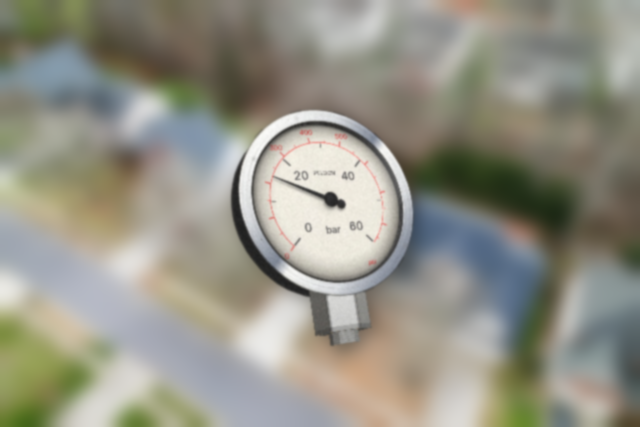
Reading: 15,bar
